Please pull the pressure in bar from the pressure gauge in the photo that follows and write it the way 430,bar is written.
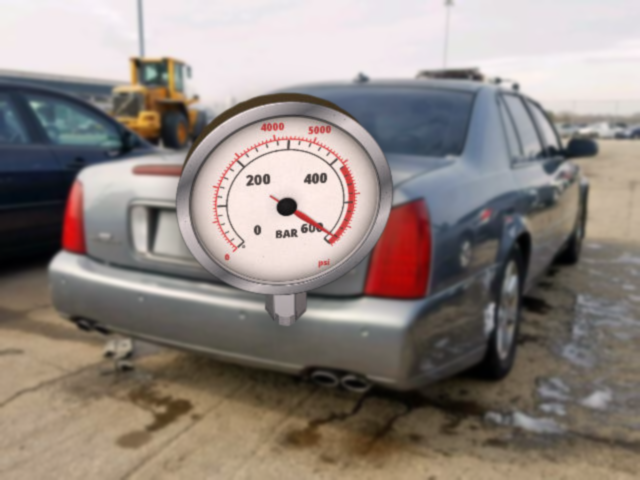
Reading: 580,bar
